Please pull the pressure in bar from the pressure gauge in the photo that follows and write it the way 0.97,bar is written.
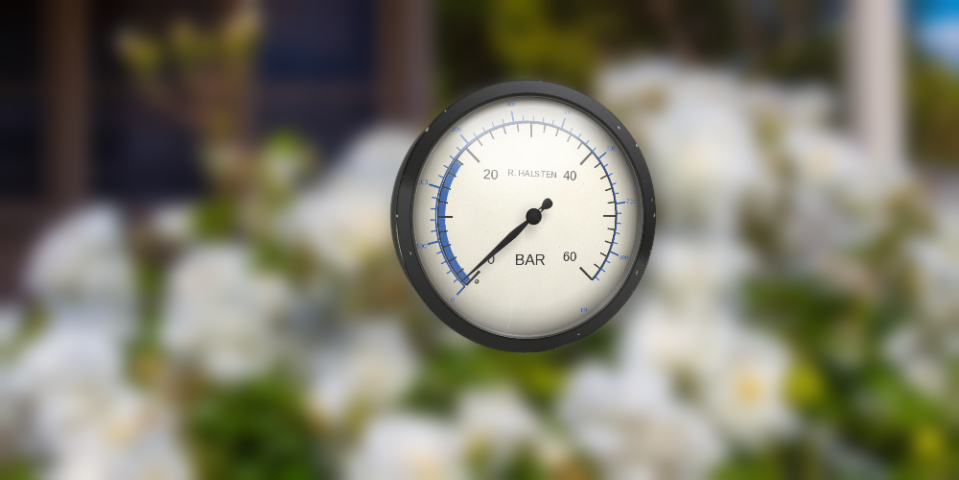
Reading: 1,bar
